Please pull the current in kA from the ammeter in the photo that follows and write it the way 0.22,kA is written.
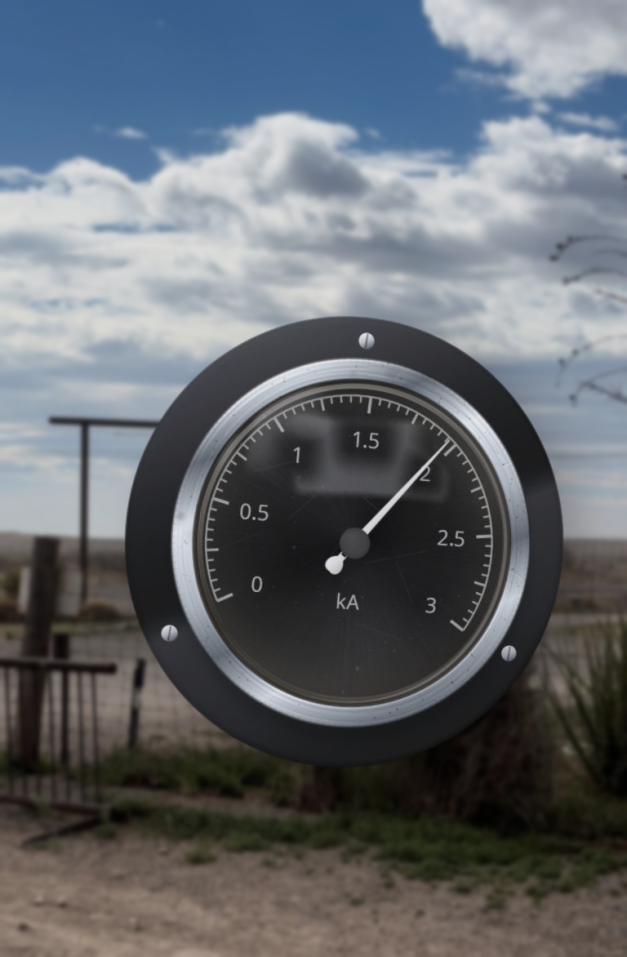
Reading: 1.95,kA
